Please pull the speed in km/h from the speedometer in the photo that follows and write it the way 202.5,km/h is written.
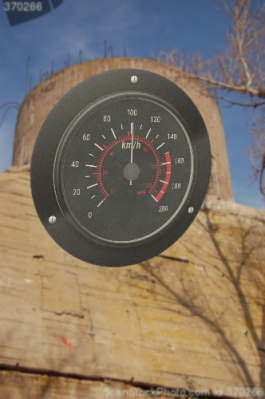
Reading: 100,km/h
